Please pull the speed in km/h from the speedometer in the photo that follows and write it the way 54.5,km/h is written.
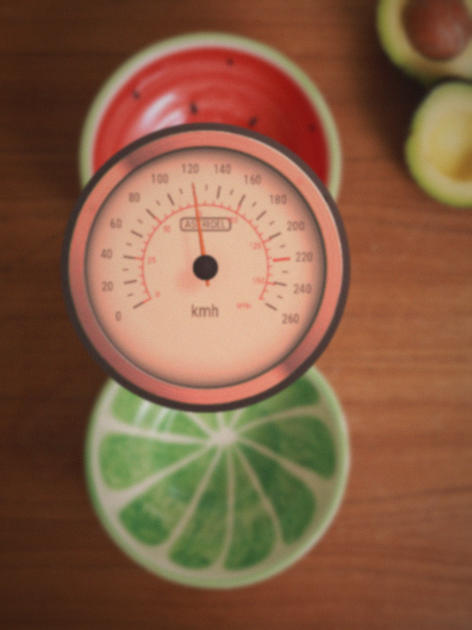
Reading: 120,km/h
